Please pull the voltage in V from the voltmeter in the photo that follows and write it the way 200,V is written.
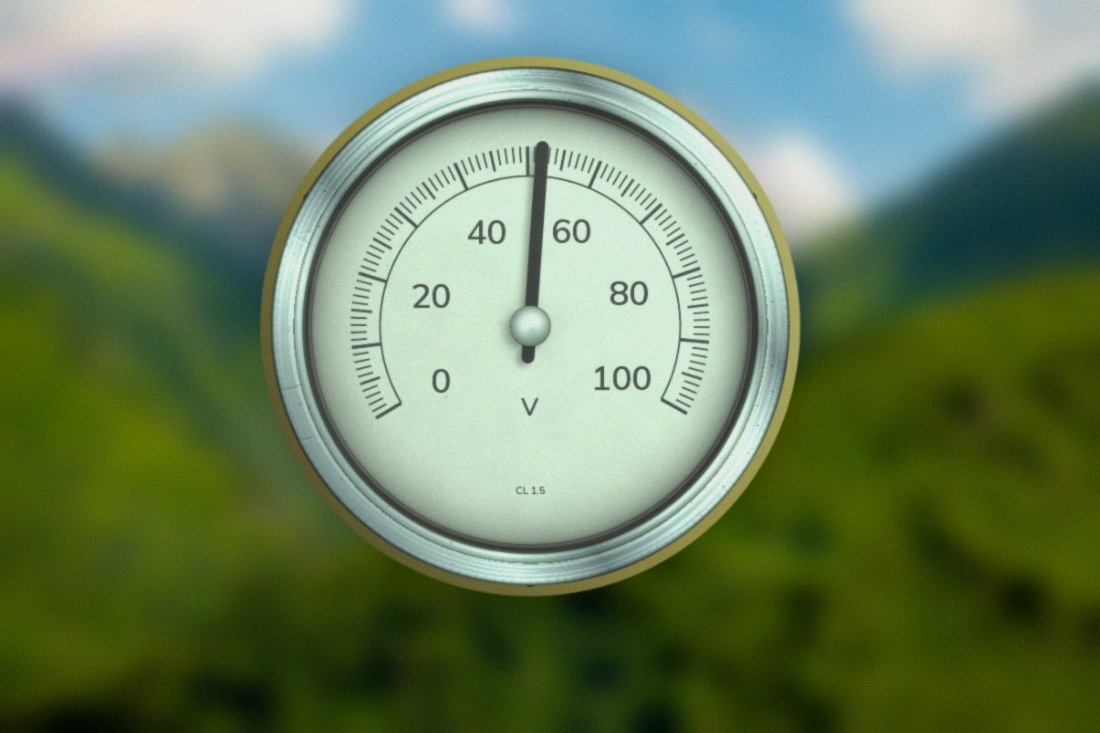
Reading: 52,V
